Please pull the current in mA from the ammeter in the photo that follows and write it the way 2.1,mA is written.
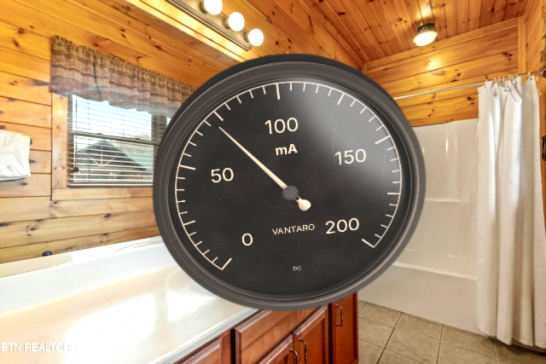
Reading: 72.5,mA
